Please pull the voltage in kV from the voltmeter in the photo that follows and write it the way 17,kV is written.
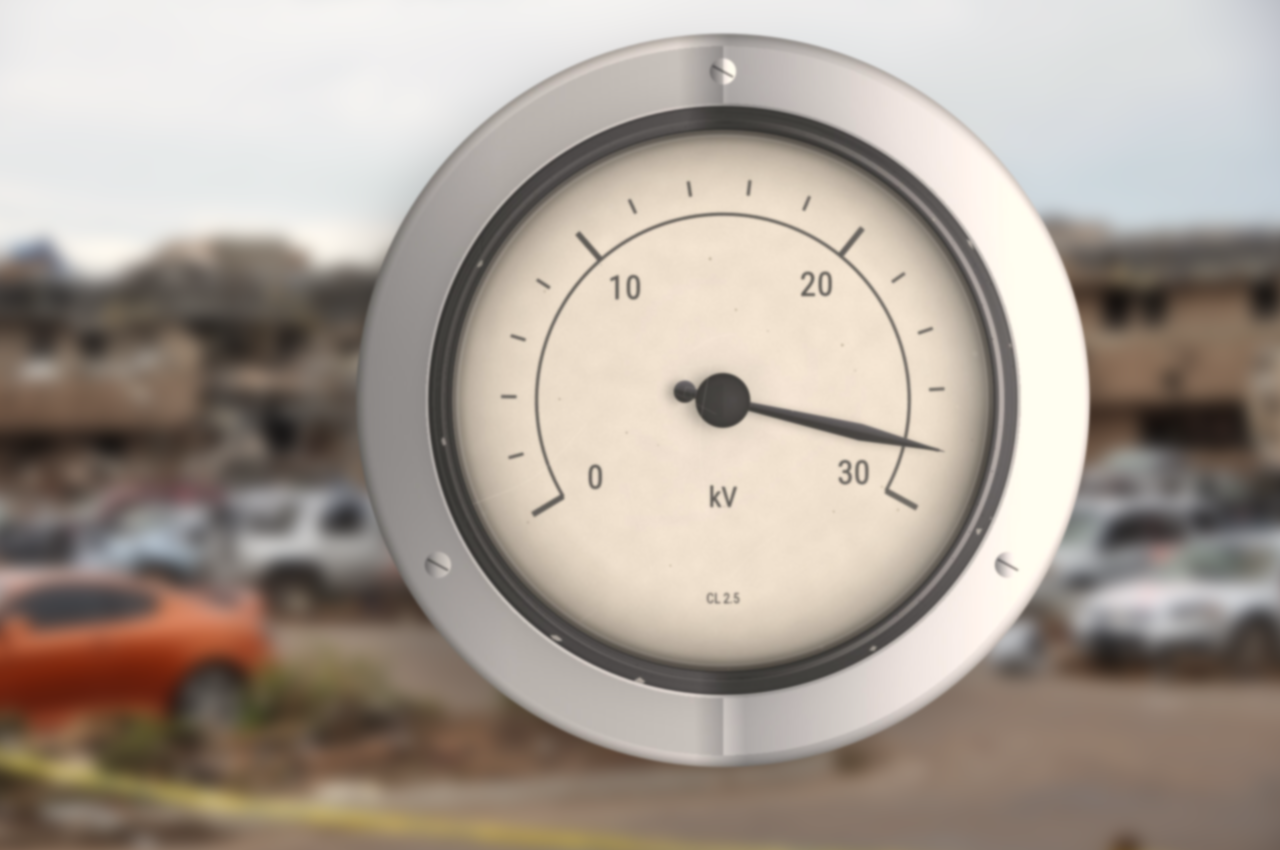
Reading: 28,kV
